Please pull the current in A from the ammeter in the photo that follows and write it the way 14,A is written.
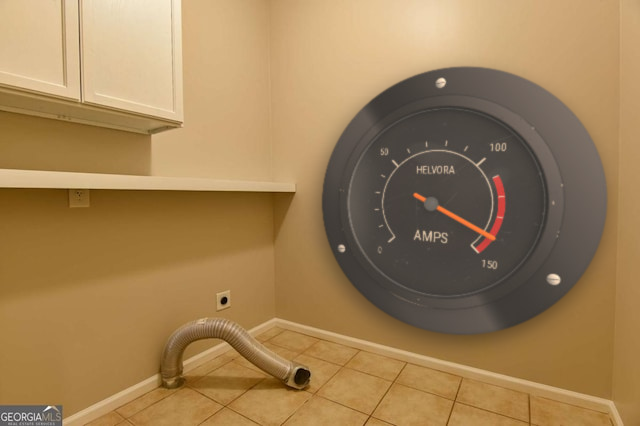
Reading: 140,A
